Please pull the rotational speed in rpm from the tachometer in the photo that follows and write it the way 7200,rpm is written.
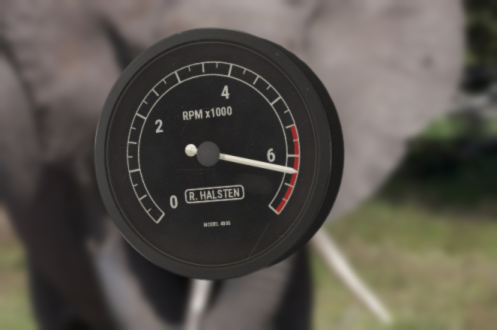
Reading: 6250,rpm
